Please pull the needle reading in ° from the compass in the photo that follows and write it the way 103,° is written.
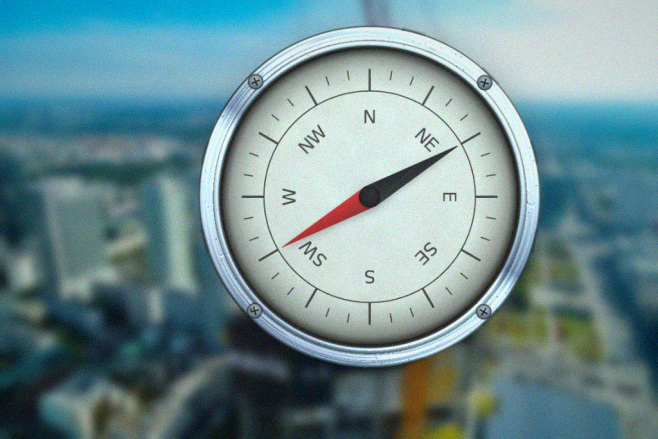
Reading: 240,°
